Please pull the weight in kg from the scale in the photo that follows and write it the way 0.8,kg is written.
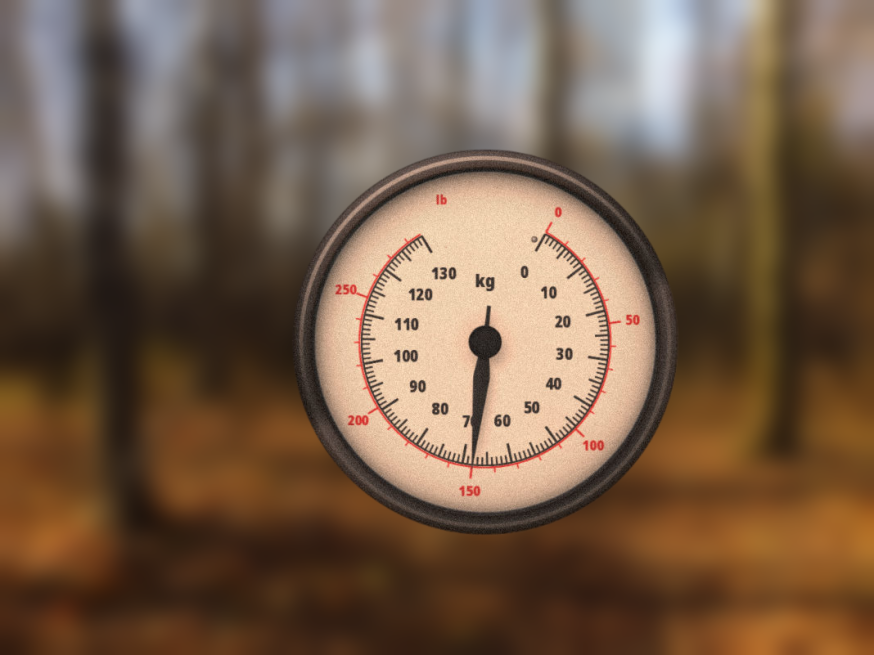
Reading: 68,kg
